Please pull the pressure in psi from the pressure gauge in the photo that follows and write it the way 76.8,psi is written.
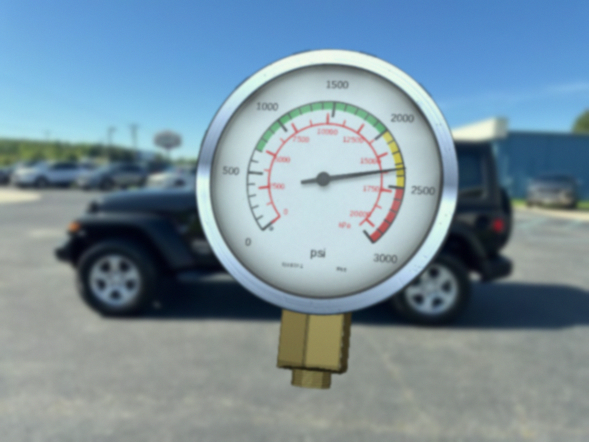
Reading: 2350,psi
